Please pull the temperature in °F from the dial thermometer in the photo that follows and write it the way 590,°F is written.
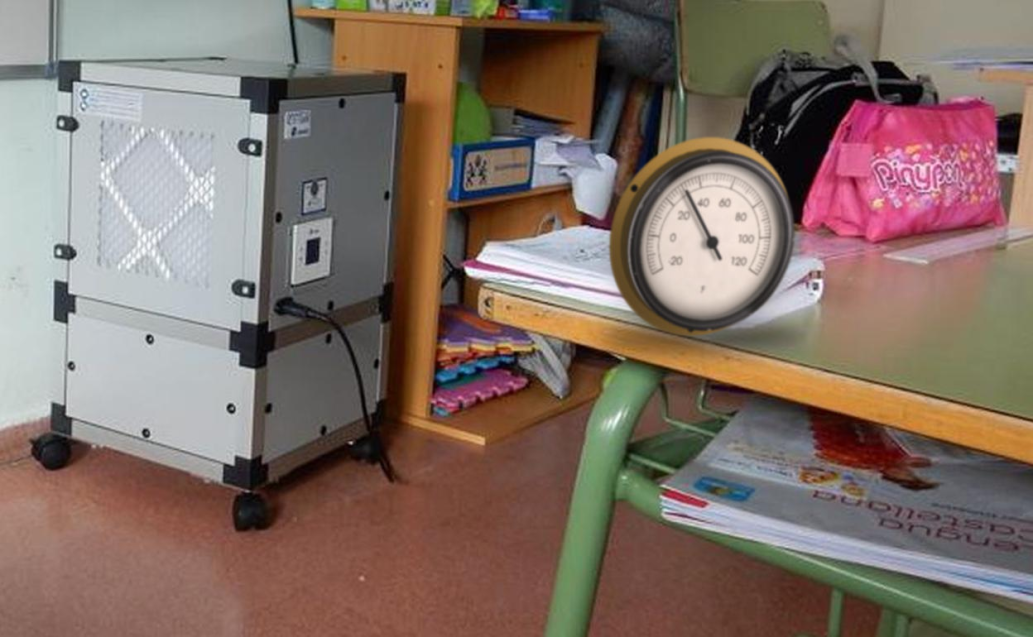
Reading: 30,°F
